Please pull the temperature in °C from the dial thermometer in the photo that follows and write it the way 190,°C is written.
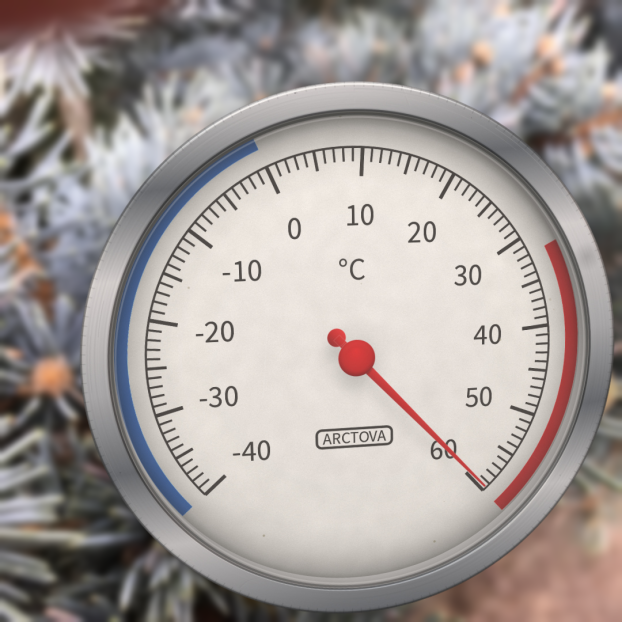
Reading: 59.5,°C
